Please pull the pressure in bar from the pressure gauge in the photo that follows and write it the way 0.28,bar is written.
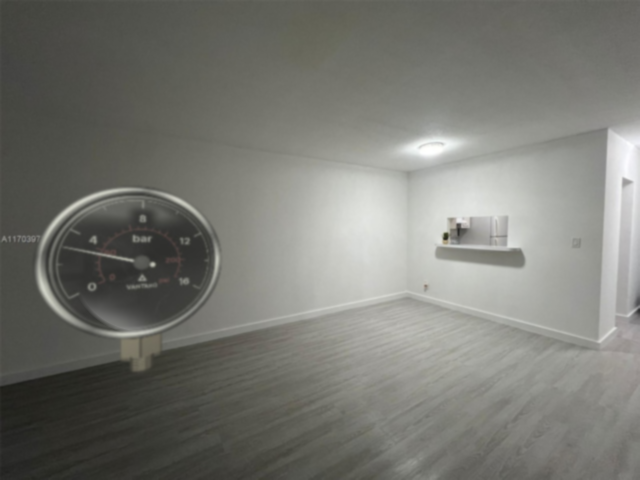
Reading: 3,bar
